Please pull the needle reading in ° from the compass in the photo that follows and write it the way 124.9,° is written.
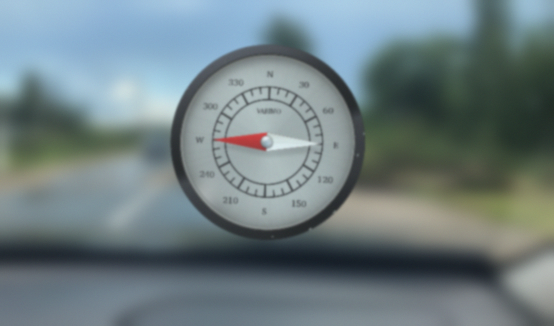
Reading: 270,°
